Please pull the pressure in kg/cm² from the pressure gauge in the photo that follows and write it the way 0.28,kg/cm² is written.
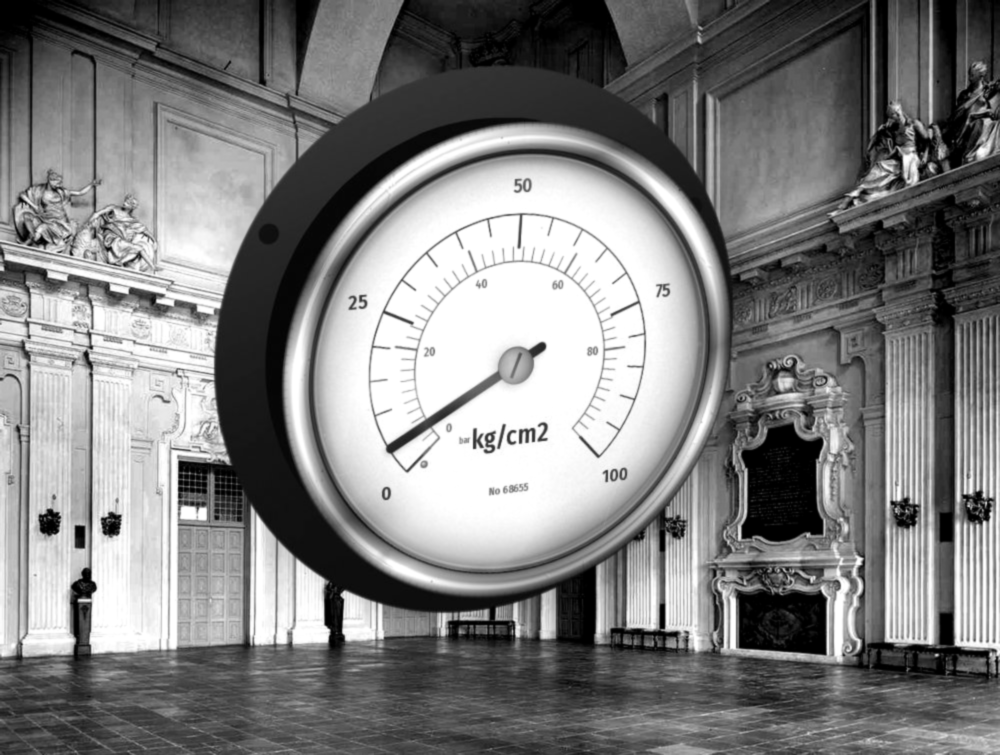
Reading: 5,kg/cm²
